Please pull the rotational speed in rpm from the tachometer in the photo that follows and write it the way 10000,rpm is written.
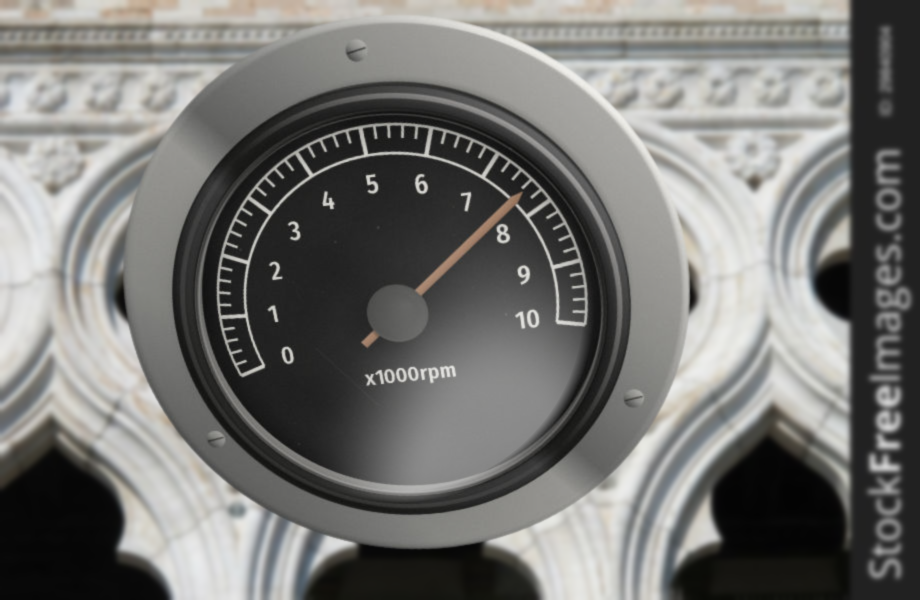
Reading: 7600,rpm
